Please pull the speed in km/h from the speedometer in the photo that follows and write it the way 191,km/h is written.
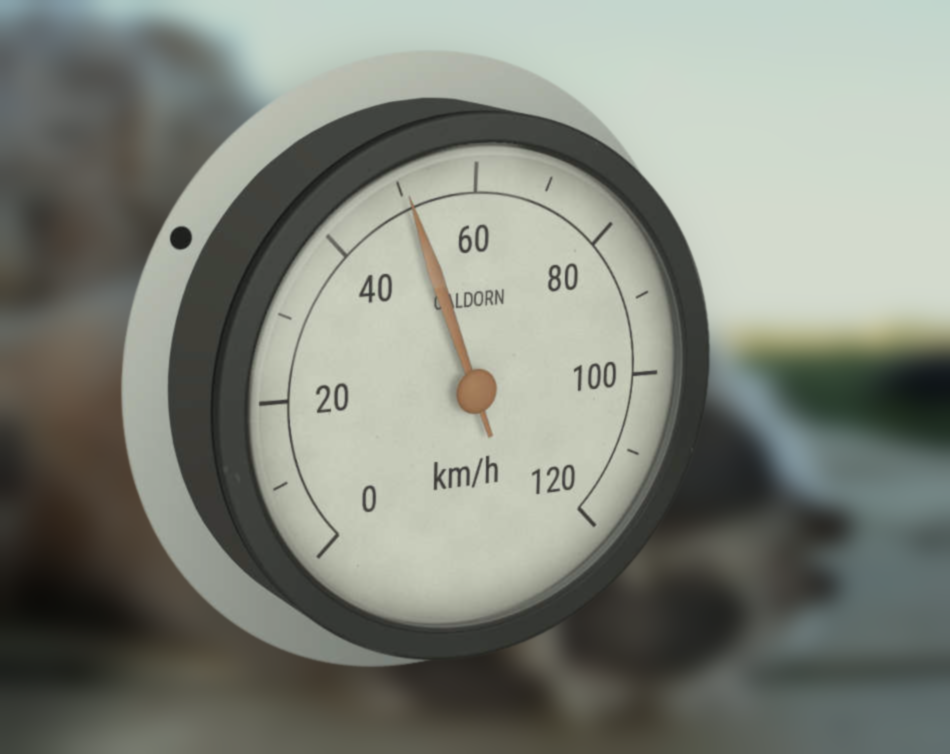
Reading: 50,km/h
